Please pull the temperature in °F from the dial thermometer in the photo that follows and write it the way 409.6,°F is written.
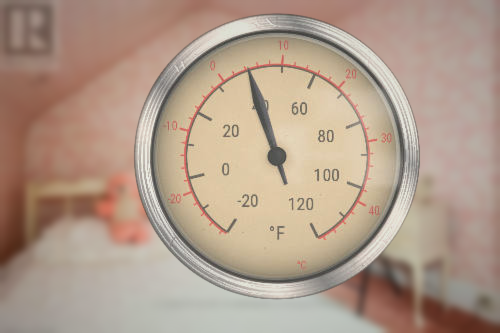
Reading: 40,°F
